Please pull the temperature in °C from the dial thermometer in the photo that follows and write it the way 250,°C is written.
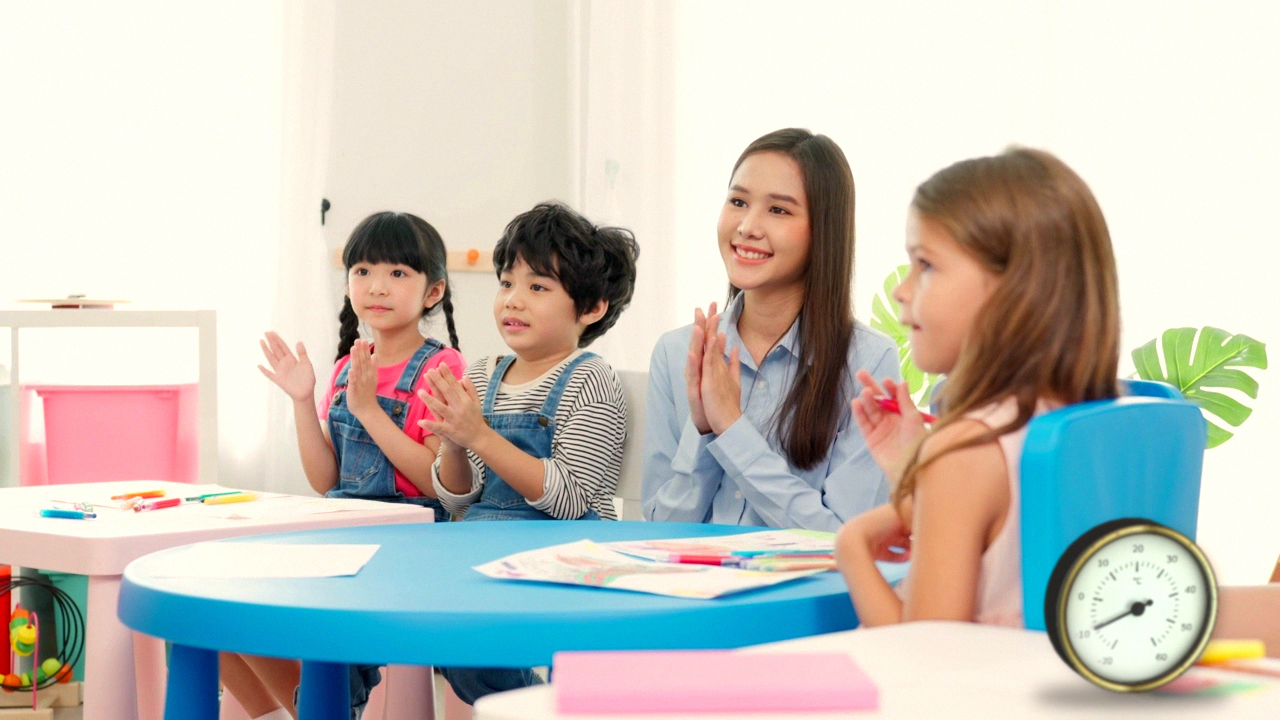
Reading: -10,°C
